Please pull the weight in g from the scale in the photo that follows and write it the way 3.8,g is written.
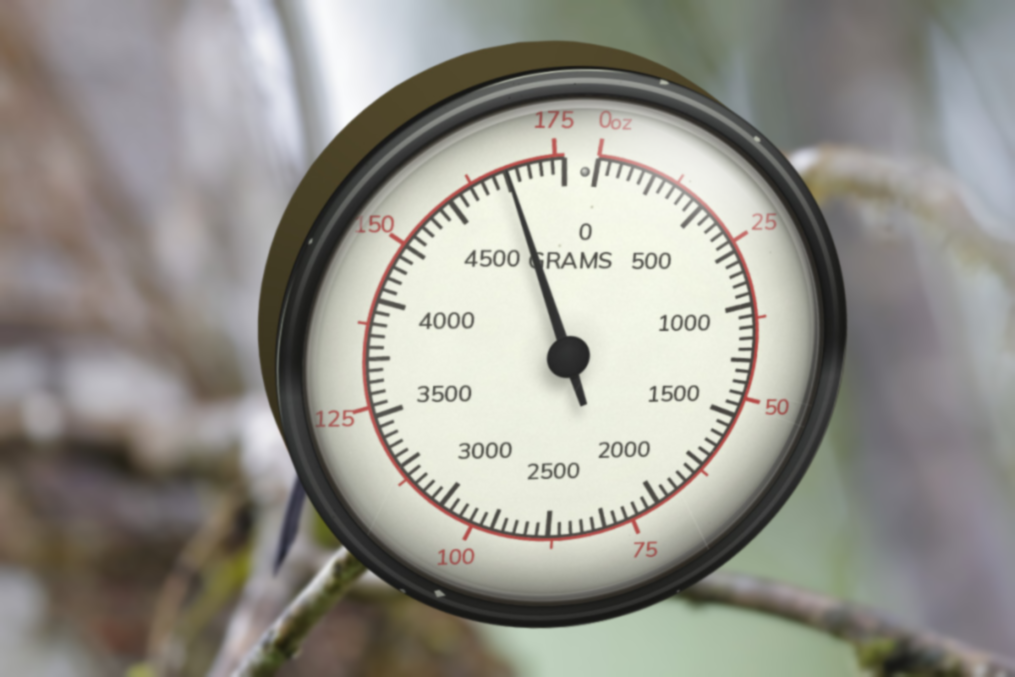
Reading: 4750,g
